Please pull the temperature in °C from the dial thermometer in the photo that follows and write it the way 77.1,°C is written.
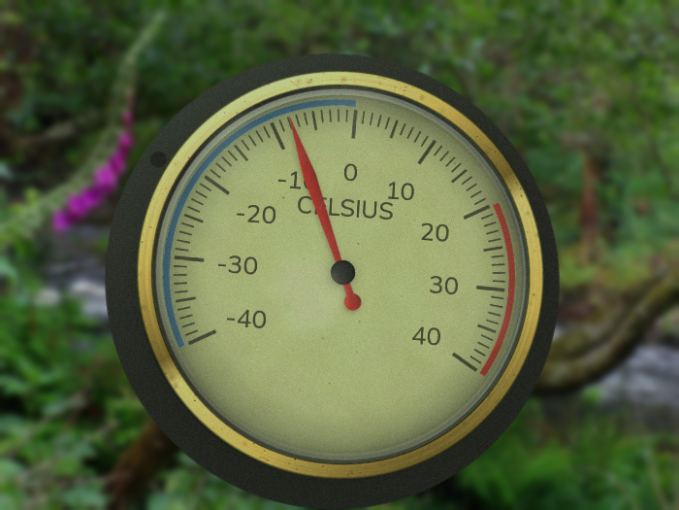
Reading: -8,°C
